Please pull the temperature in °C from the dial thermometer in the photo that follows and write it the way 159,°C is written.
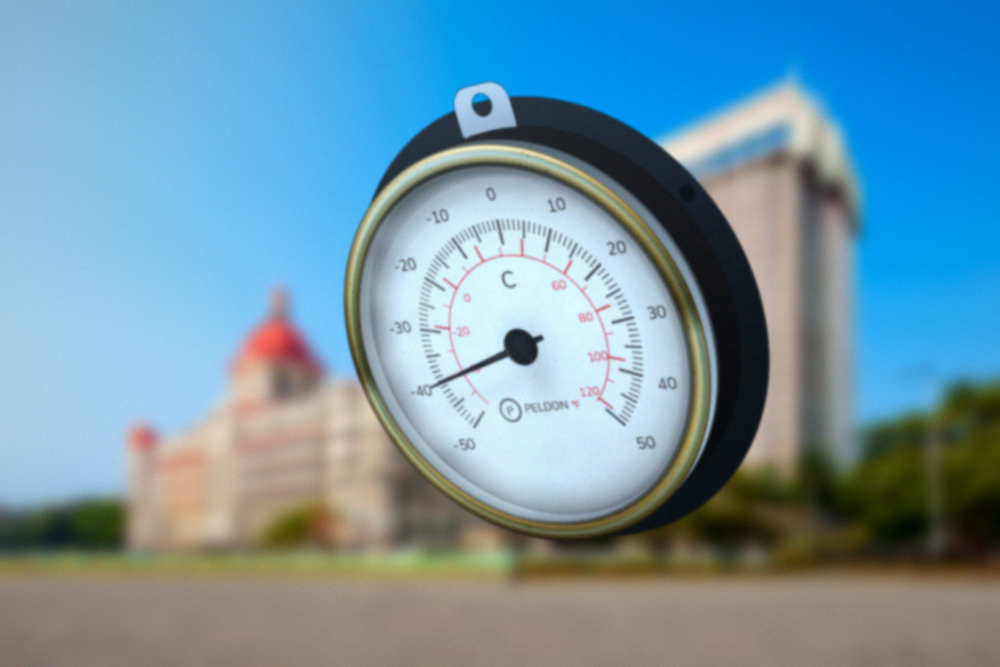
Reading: -40,°C
